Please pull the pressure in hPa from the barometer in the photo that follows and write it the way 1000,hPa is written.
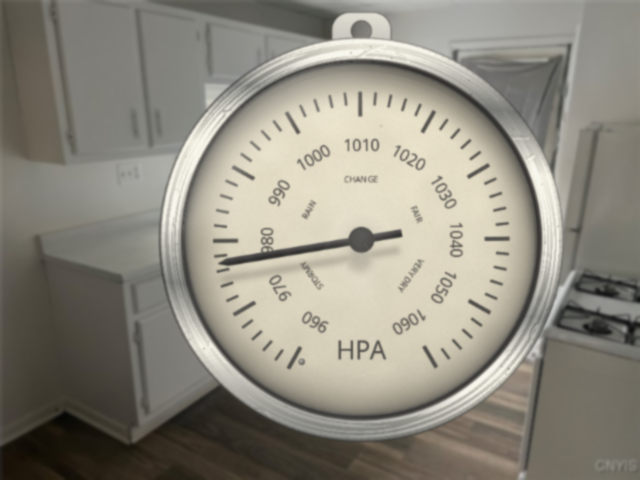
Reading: 977,hPa
